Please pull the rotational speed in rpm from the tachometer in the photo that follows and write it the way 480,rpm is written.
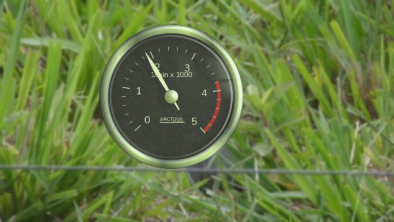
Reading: 1900,rpm
